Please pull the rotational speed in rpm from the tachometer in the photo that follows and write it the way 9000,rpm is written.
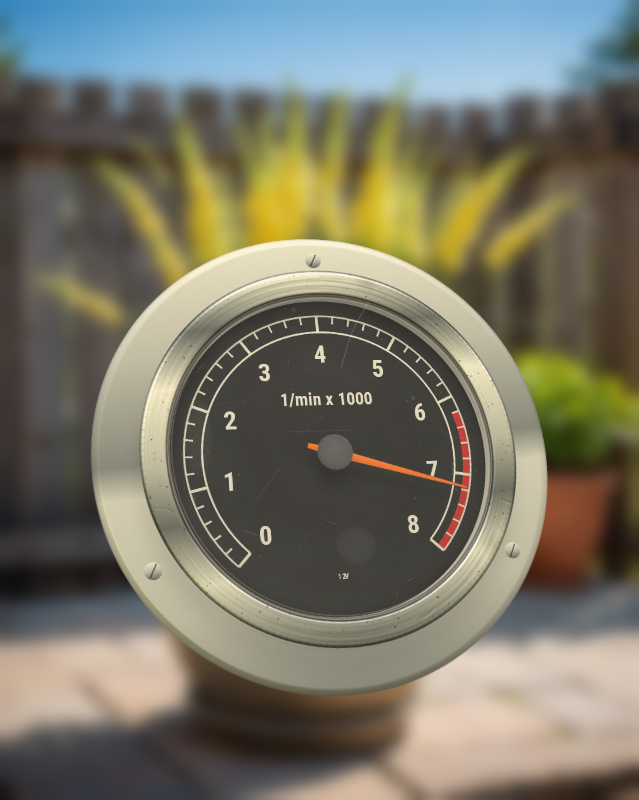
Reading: 7200,rpm
